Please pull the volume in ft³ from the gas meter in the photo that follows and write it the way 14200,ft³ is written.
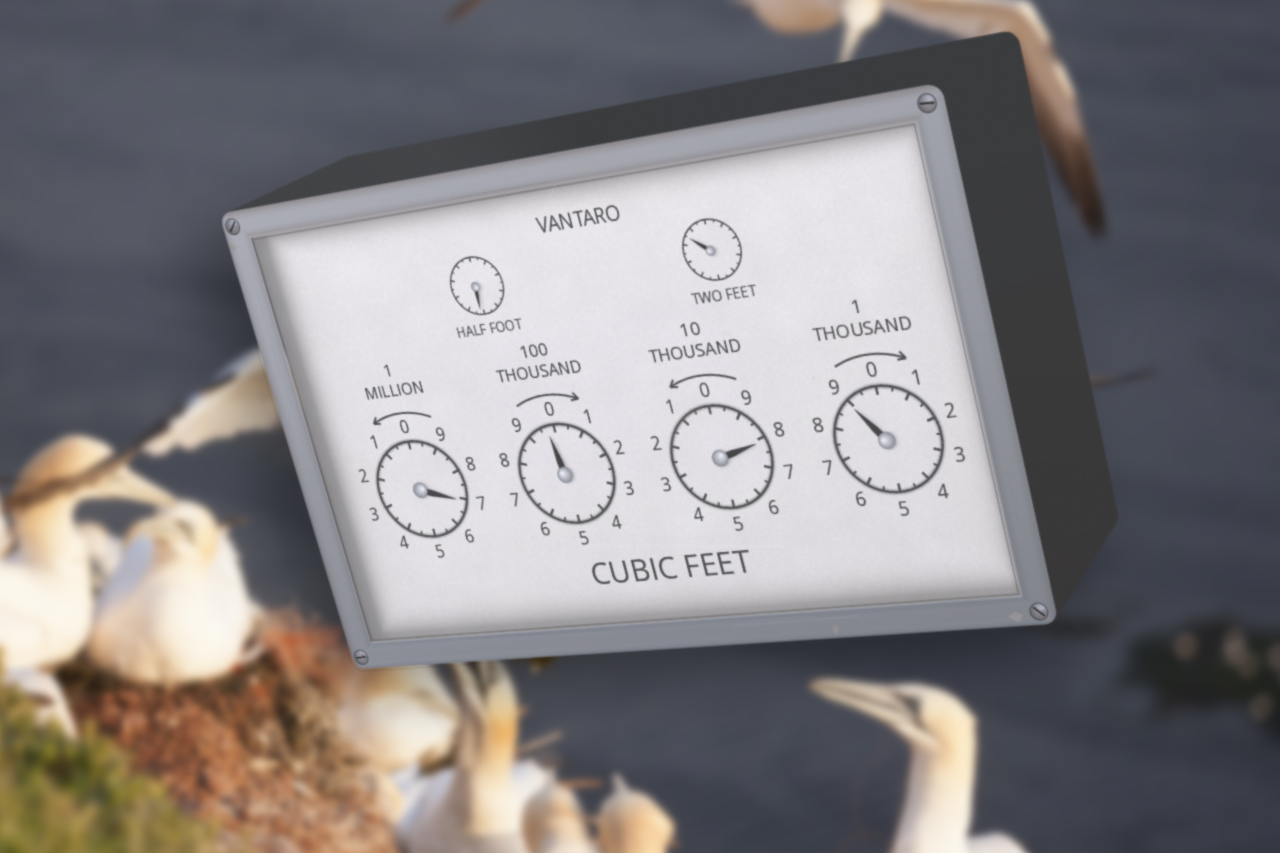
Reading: 697900,ft³
